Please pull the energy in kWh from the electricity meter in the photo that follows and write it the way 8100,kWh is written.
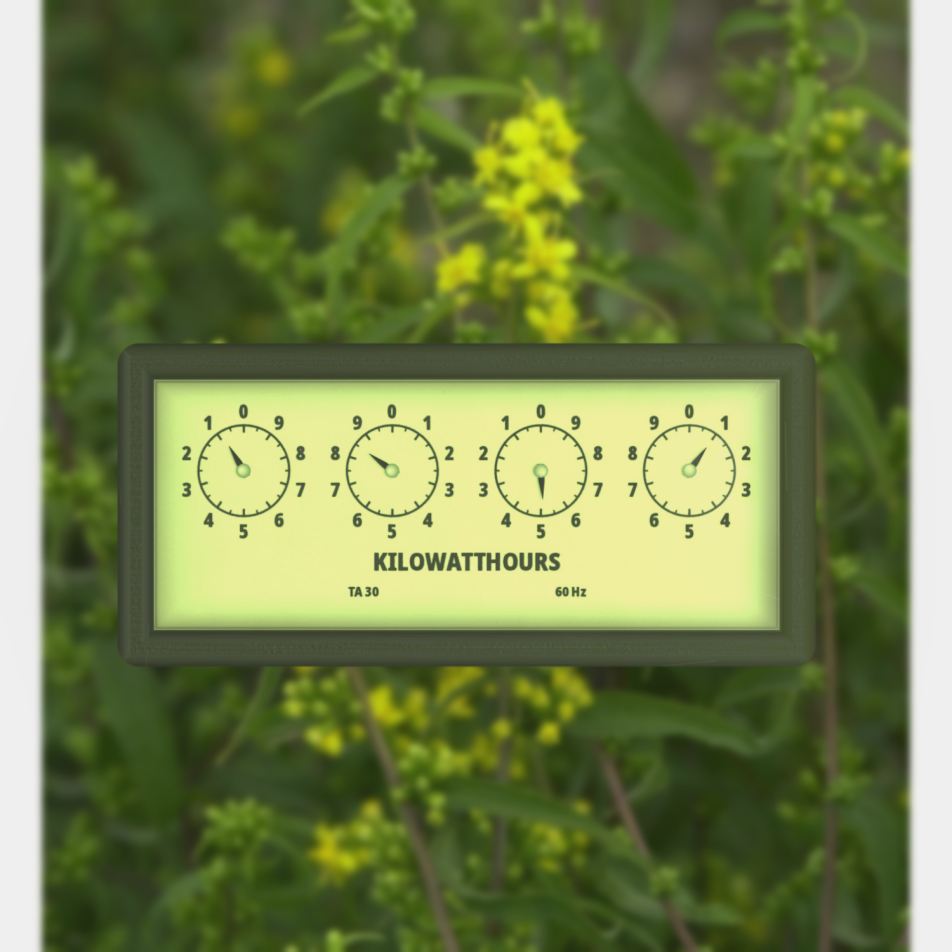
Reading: 851,kWh
